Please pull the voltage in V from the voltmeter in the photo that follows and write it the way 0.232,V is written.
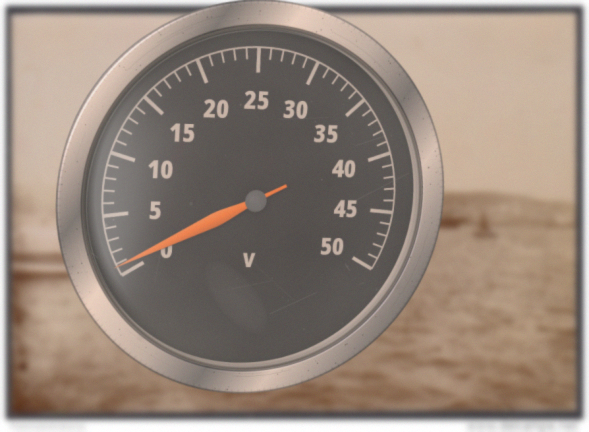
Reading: 1,V
